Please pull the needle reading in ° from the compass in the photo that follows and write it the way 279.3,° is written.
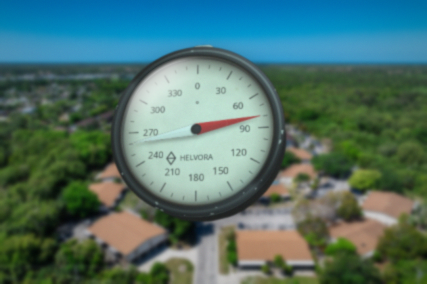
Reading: 80,°
